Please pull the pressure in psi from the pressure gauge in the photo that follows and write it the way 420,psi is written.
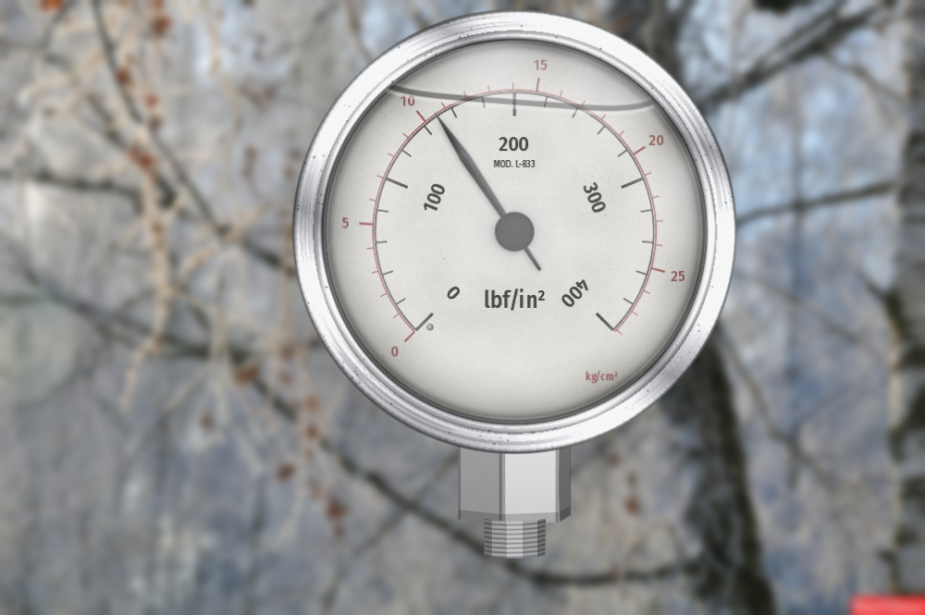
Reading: 150,psi
